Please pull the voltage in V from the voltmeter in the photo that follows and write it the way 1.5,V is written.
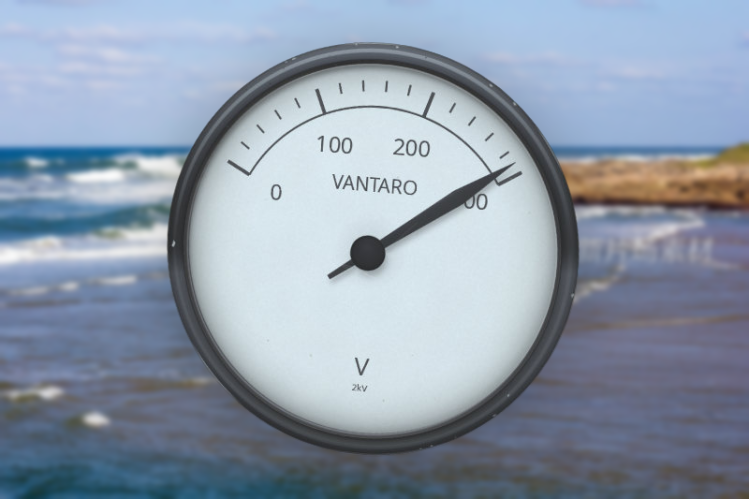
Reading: 290,V
